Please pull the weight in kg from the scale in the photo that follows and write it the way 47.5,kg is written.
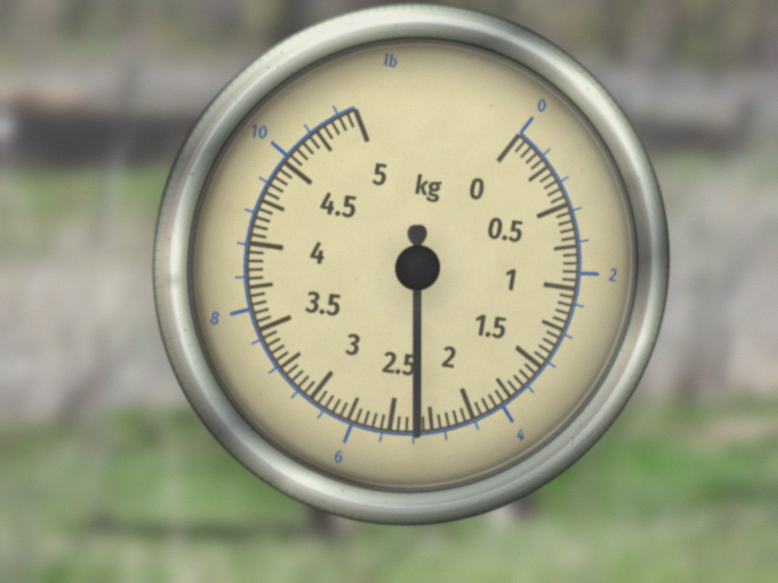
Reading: 2.35,kg
